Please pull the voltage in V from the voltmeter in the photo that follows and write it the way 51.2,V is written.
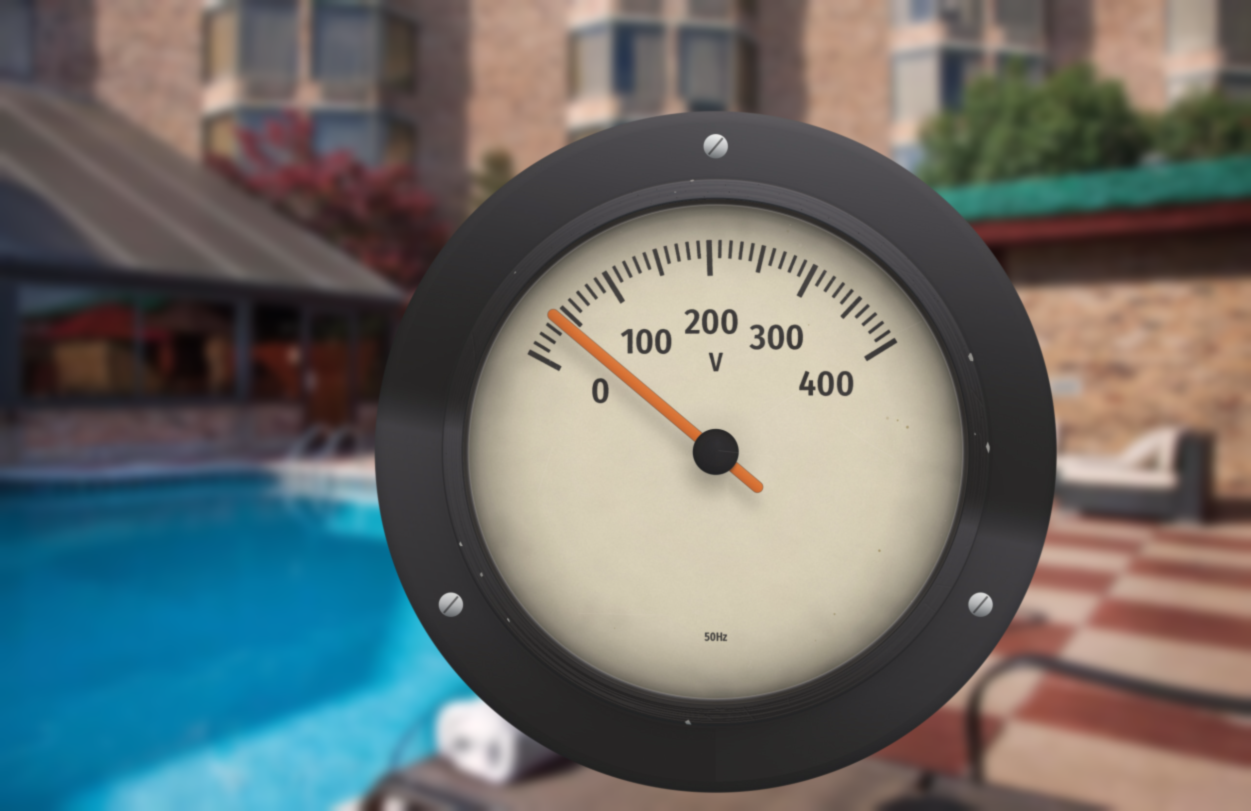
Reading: 40,V
